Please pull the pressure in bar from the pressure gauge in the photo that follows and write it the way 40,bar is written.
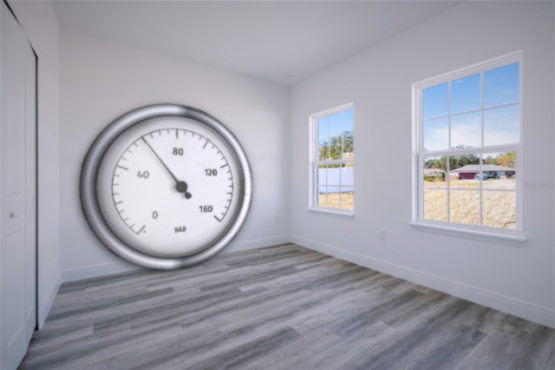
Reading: 60,bar
